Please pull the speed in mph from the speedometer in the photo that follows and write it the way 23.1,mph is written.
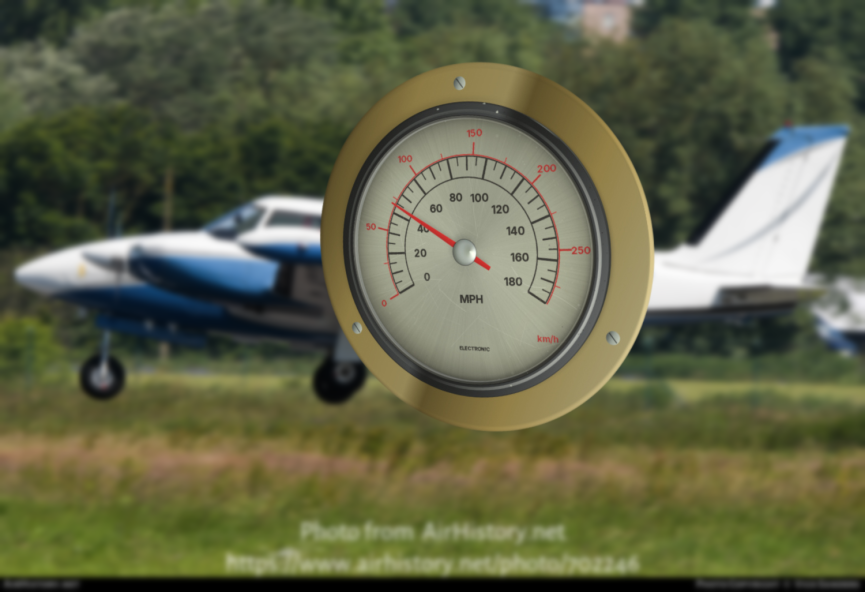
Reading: 45,mph
